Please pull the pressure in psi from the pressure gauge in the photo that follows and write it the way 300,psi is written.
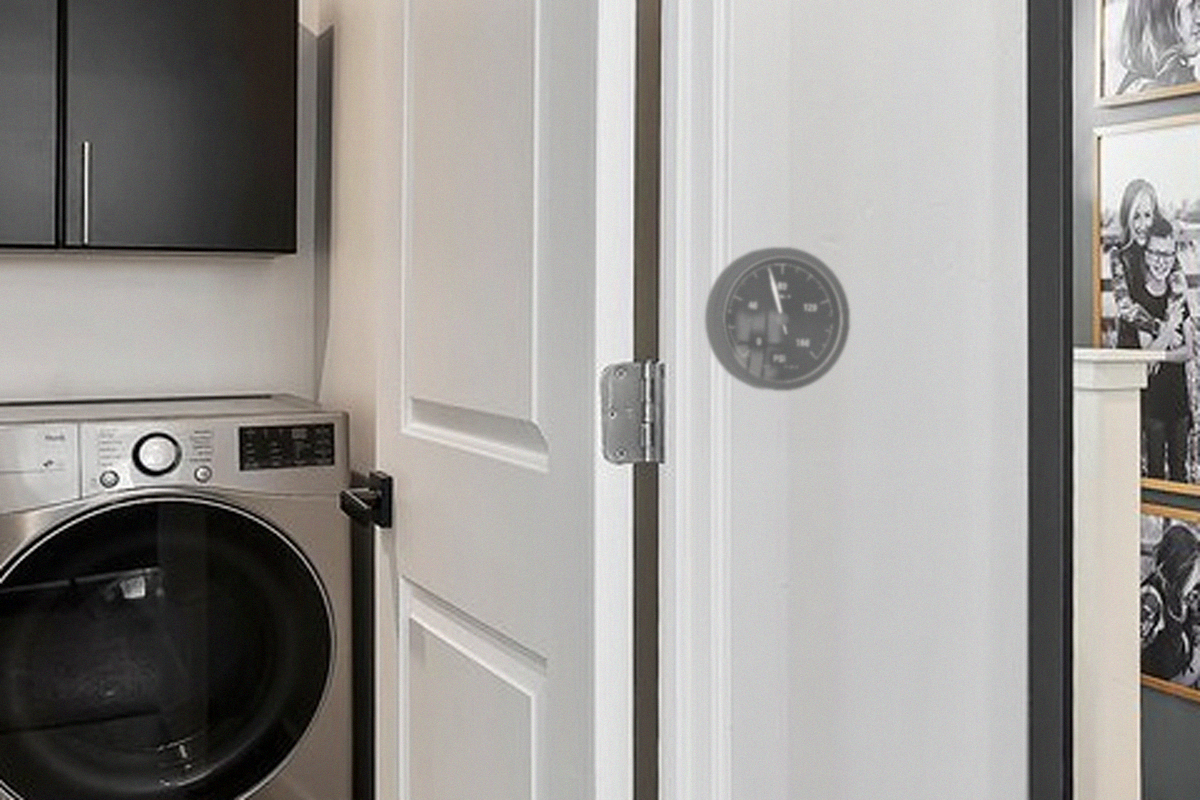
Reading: 70,psi
